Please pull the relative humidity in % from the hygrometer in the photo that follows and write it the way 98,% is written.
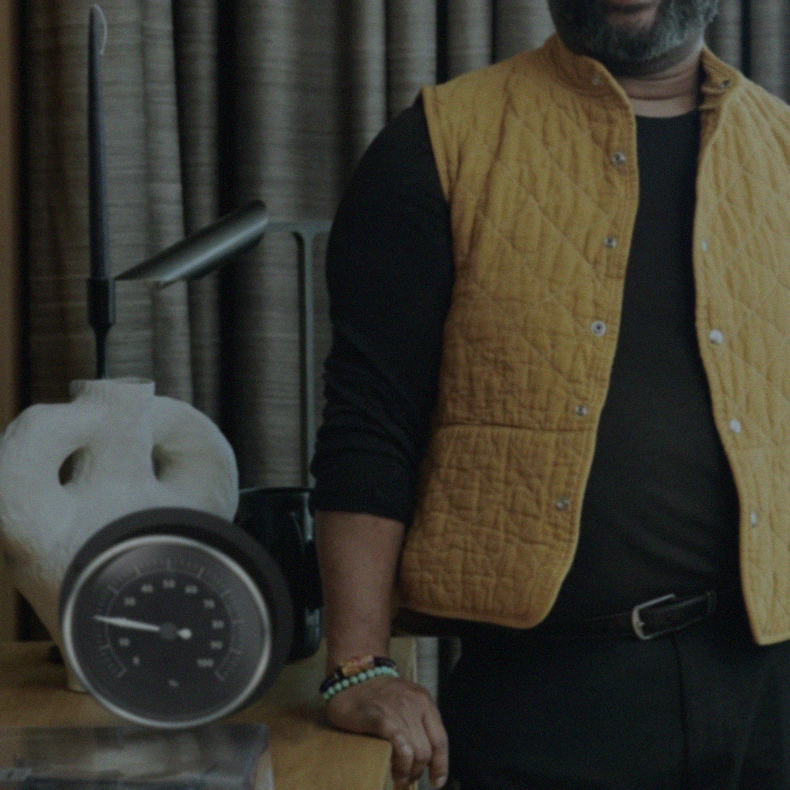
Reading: 20,%
